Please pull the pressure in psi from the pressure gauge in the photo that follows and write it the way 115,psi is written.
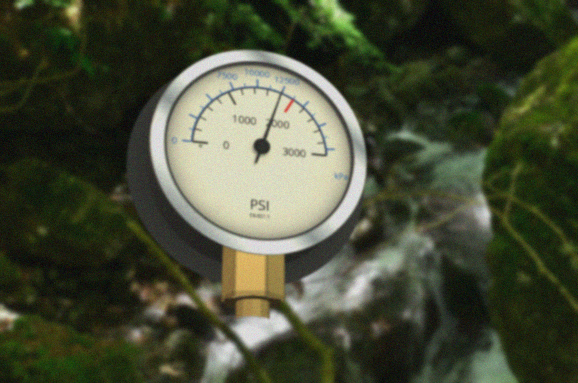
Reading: 1800,psi
